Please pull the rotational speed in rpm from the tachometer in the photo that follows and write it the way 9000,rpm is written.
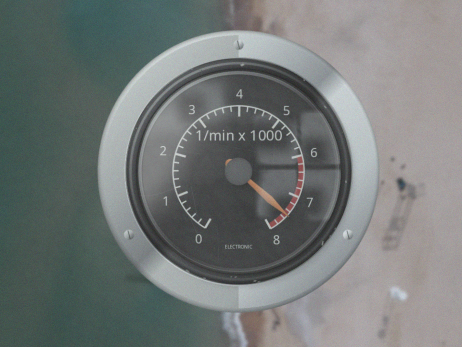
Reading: 7500,rpm
